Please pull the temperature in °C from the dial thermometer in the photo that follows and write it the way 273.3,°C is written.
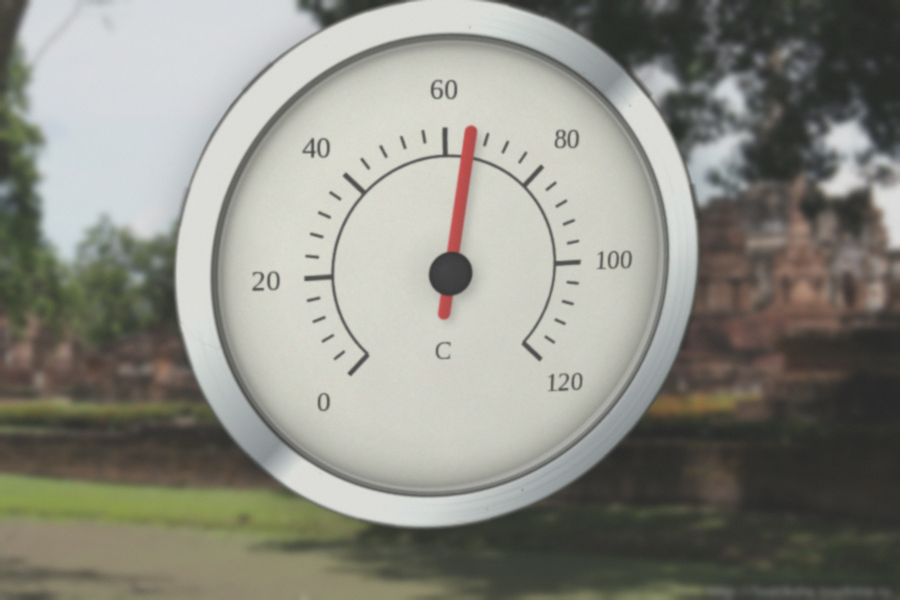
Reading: 64,°C
